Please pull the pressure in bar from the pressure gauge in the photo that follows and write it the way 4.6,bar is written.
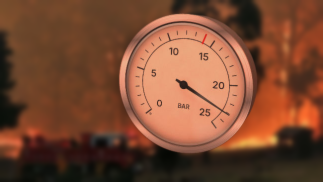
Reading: 23,bar
